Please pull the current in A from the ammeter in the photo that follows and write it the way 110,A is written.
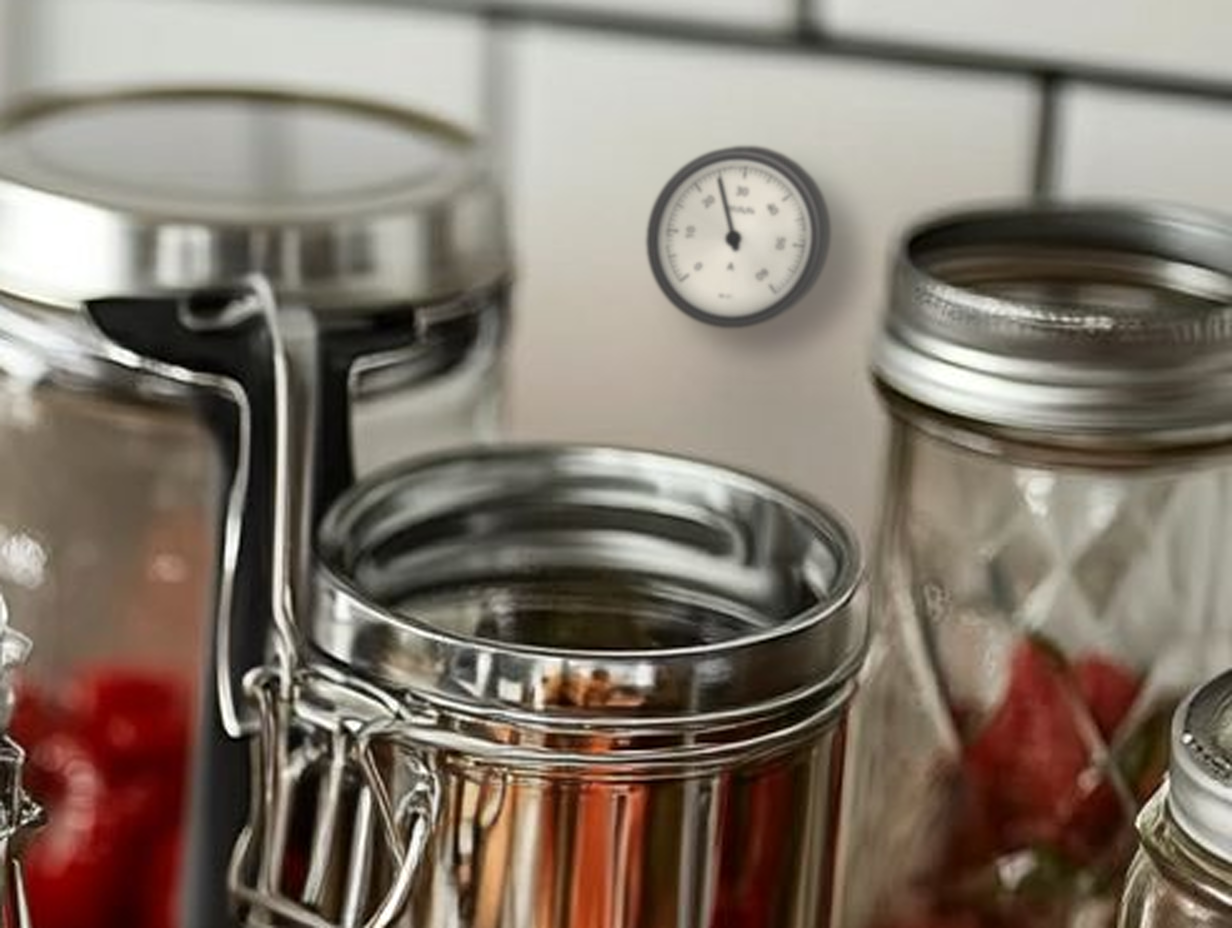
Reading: 25,A
